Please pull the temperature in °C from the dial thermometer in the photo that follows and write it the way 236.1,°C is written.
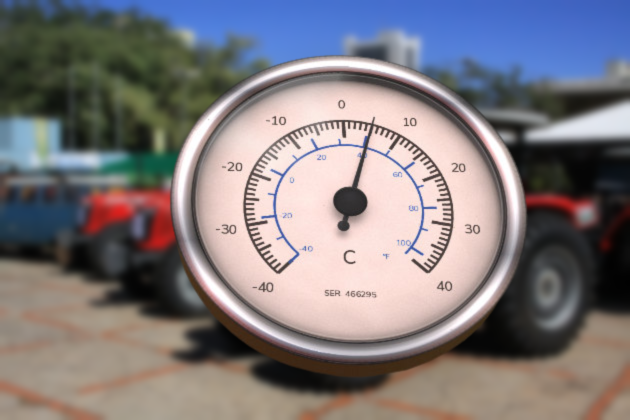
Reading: 5,°C
